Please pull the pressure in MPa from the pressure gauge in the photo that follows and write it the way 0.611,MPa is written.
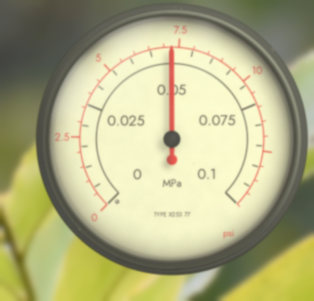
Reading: 0.05,MPa
